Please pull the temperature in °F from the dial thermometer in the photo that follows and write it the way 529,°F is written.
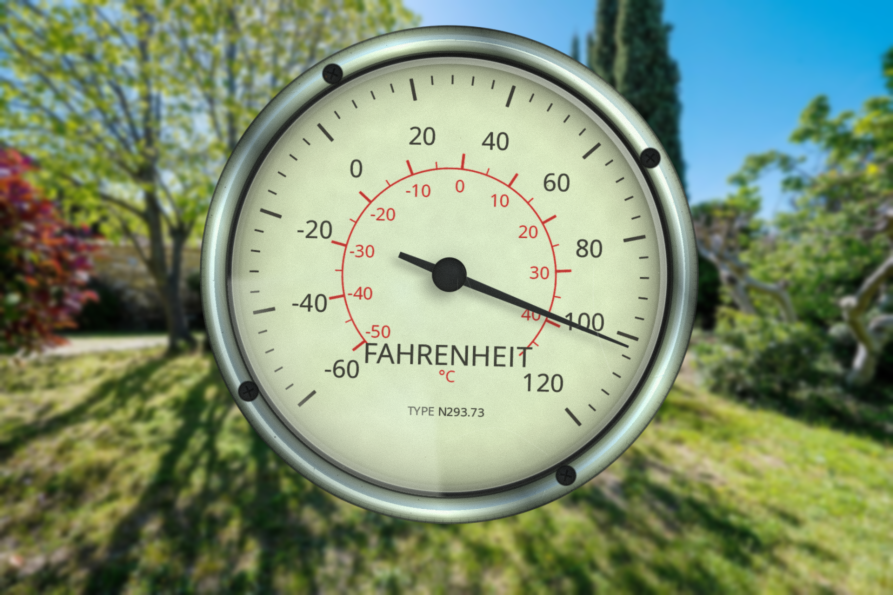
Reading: 102,°F
